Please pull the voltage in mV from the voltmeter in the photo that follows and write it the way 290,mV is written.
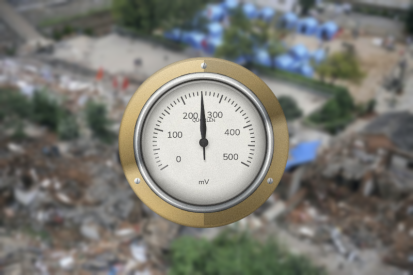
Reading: 250,mV
